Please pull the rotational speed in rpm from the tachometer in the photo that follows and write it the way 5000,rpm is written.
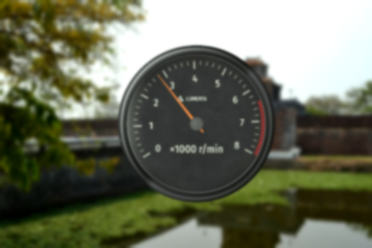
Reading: 2800,rpm
